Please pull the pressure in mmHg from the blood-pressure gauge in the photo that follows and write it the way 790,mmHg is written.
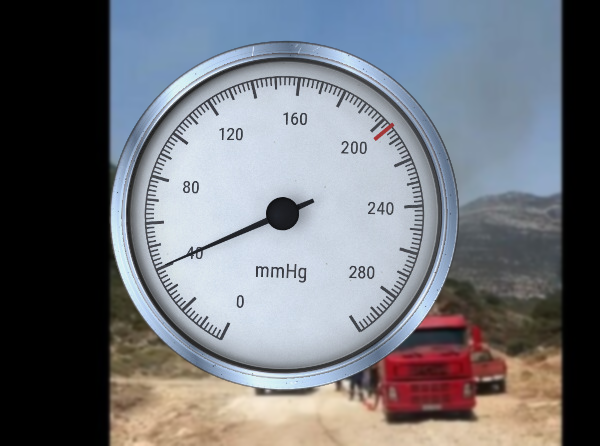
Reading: 40,mmHg
